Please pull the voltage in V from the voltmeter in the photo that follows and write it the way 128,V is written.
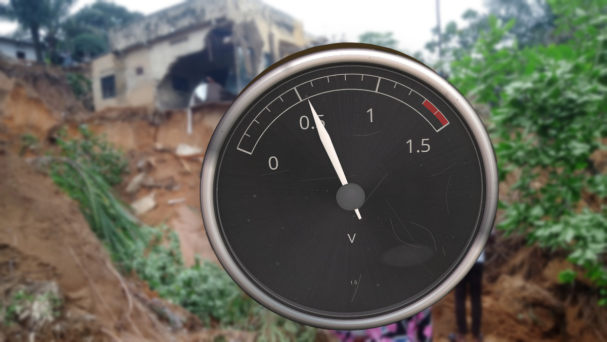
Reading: 0.55,V
